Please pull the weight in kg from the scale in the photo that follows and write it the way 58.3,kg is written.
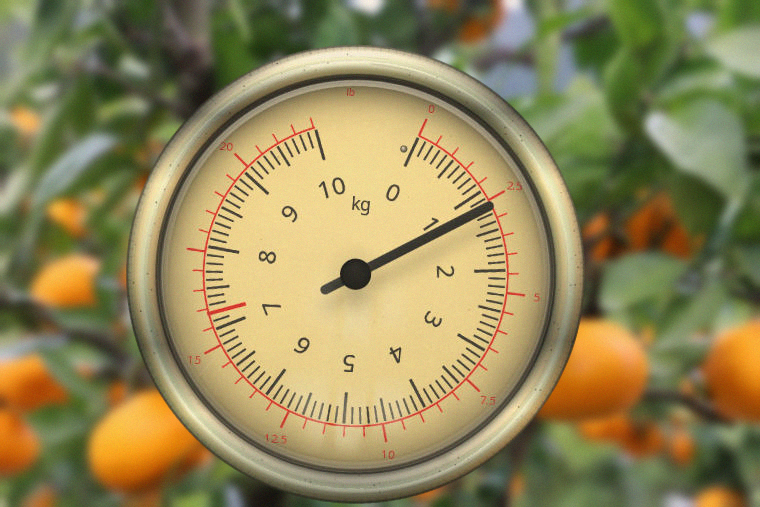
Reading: 1.2,kg
